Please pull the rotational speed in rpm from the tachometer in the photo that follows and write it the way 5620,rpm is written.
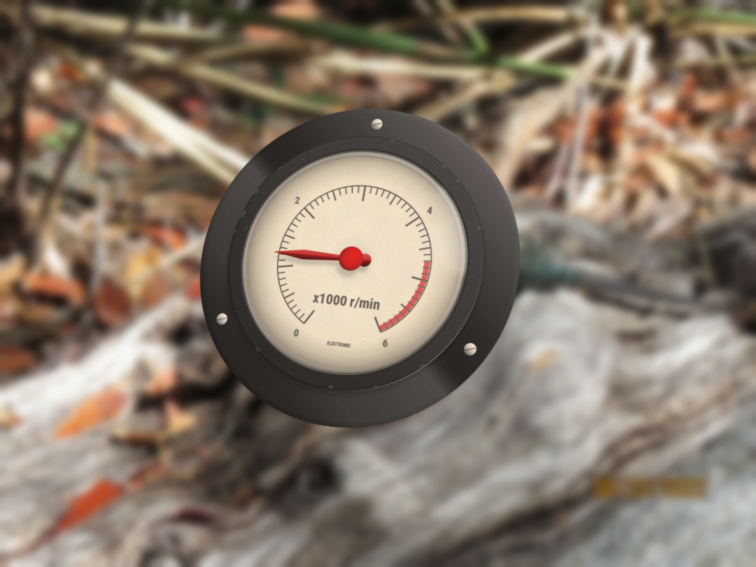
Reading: 1200,rpm
